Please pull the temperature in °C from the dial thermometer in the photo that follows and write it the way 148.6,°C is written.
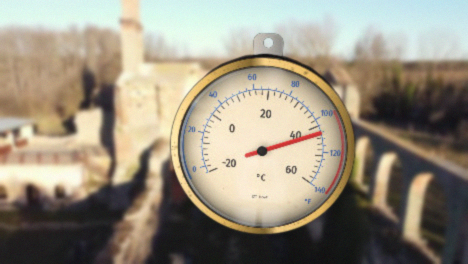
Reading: 42,°C
